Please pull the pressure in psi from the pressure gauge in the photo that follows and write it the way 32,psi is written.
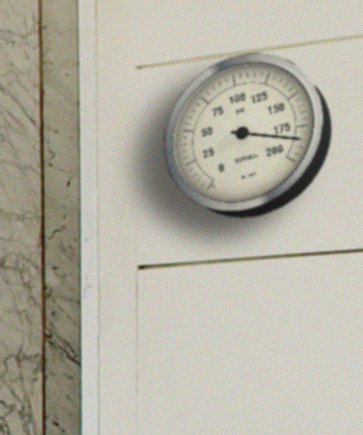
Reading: 185,psi
